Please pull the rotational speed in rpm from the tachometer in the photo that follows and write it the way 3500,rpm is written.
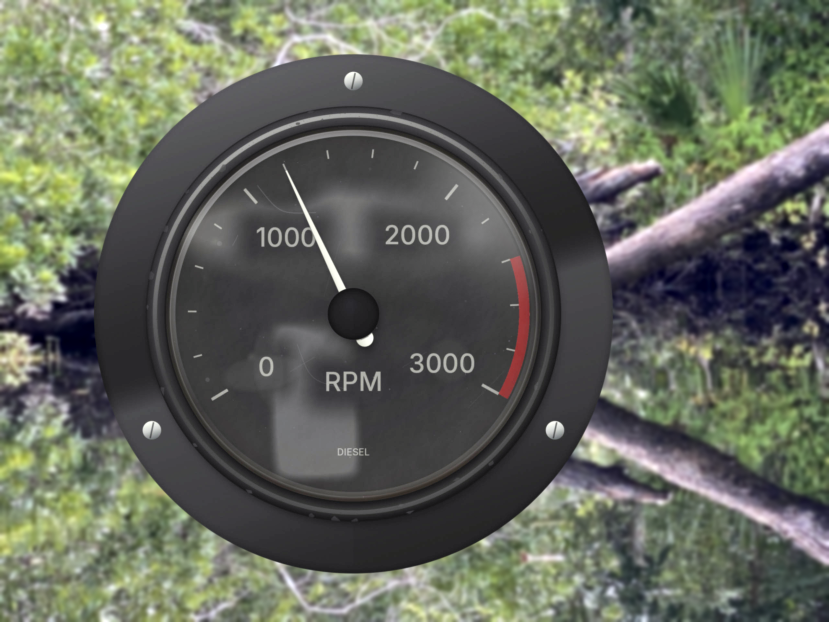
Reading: 1200,rpm
